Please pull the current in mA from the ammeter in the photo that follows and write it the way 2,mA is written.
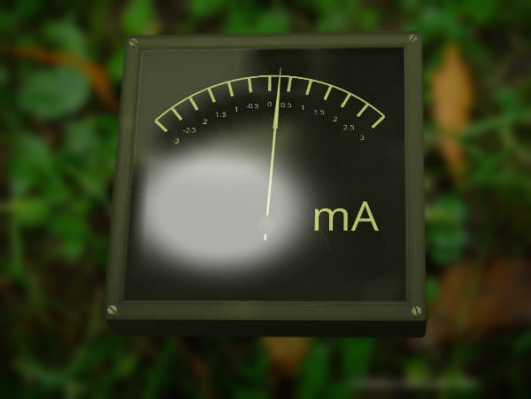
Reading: 0.25,mA
